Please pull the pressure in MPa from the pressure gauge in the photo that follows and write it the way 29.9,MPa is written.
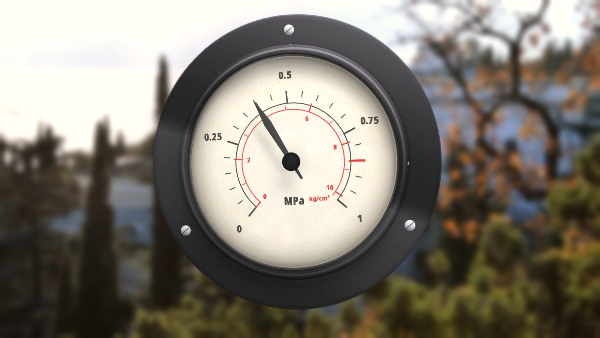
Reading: 0.4,MPa
